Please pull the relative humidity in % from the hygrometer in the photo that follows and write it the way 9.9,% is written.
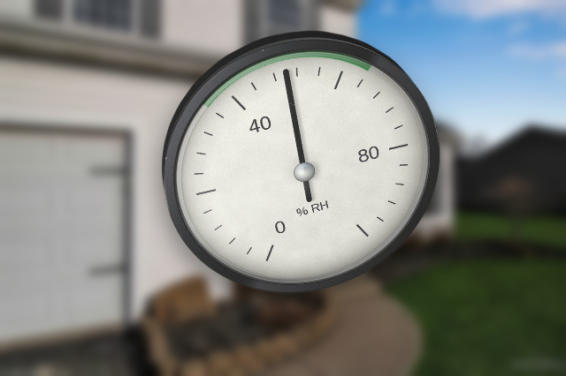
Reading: 50,%
